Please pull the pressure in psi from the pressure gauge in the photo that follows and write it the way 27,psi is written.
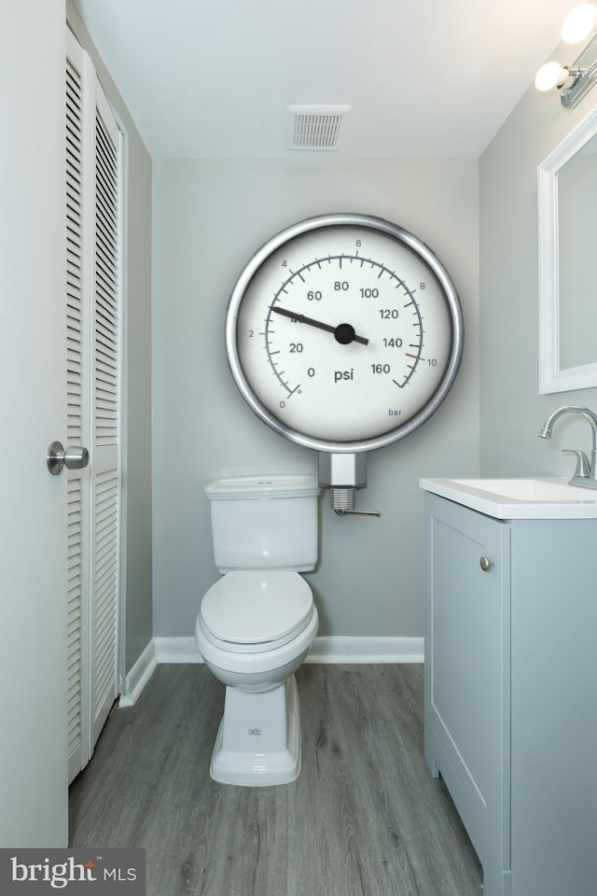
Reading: 40,psi
